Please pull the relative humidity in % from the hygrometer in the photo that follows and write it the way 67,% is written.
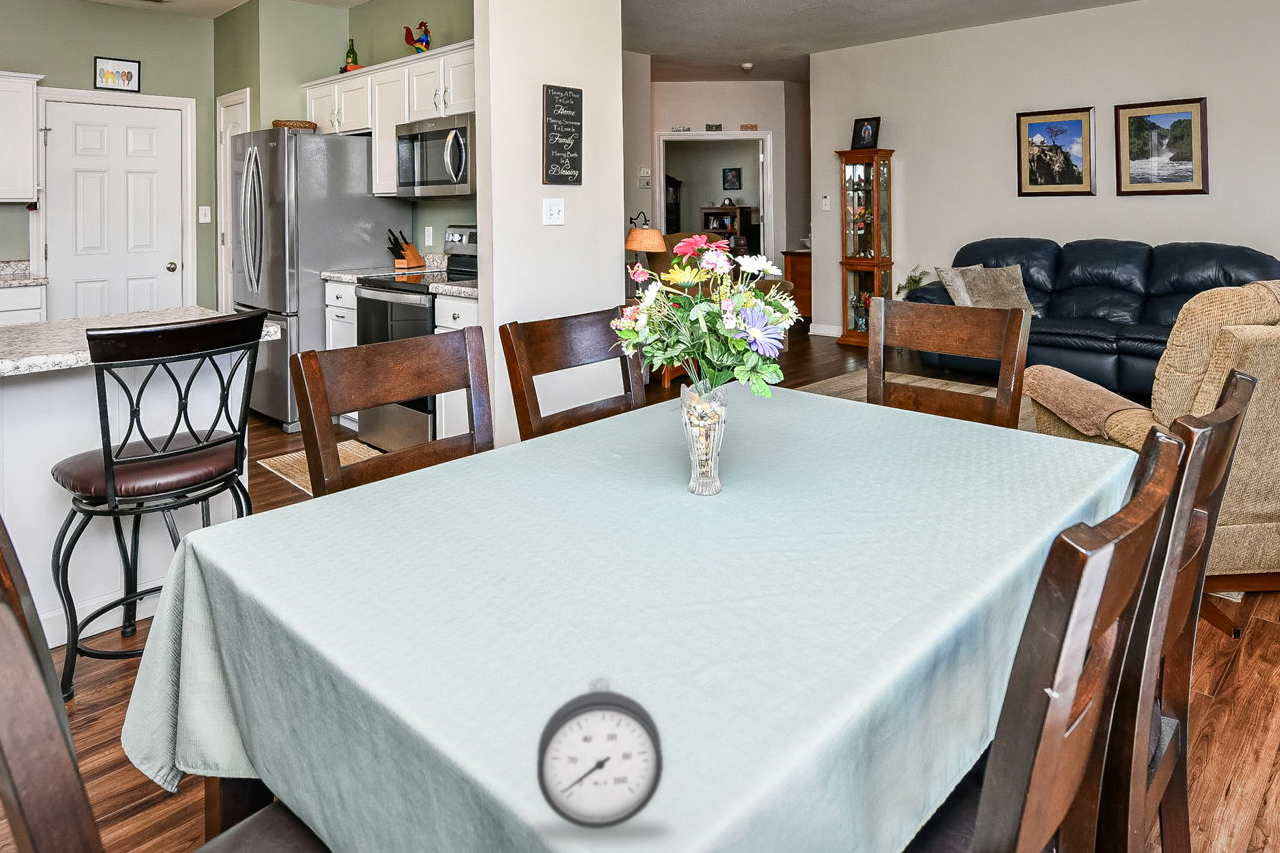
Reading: 4,%
